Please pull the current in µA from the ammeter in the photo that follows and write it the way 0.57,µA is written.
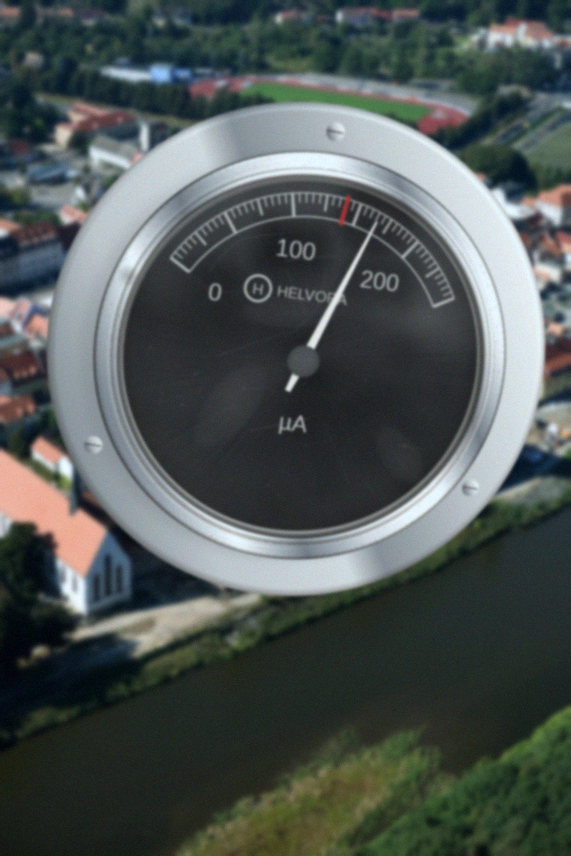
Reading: 165,µA
